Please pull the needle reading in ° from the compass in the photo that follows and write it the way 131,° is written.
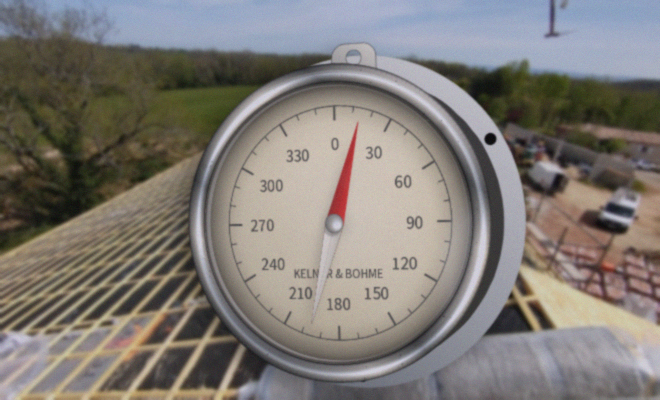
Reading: 15,°
